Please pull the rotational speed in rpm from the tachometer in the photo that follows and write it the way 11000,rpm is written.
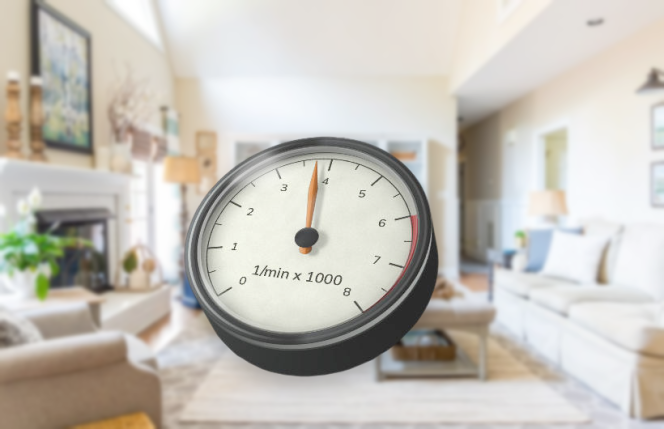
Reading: 3750,rpm
